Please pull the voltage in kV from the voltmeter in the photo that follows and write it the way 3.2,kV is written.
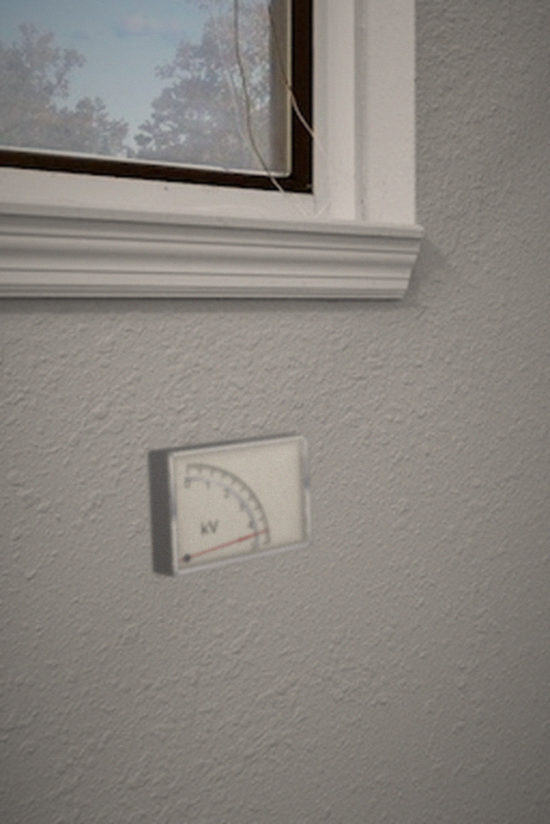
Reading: 4.5,kV
